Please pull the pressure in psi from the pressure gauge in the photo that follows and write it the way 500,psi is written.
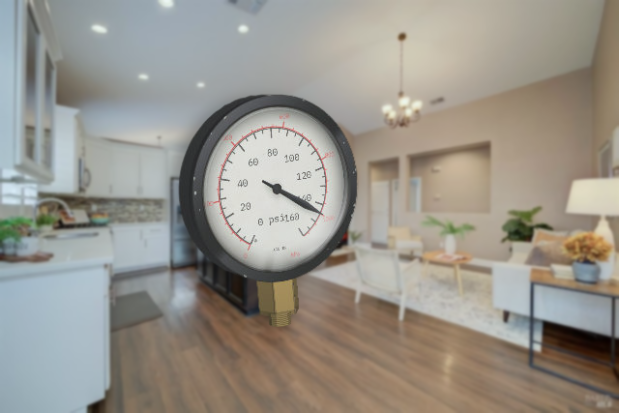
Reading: 145,psi
